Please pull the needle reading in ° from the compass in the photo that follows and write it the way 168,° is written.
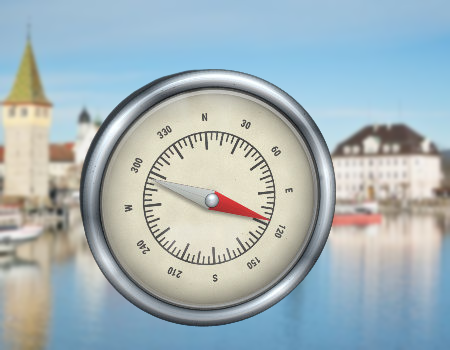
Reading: 115,°
